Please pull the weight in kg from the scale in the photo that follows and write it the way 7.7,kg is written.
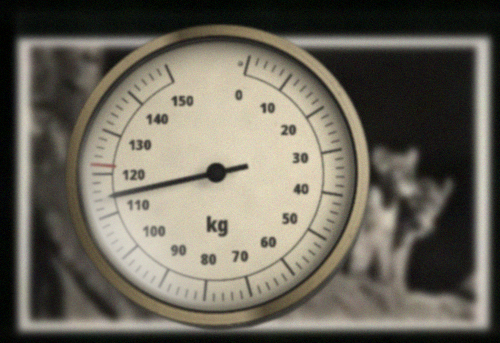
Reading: 114,kg
